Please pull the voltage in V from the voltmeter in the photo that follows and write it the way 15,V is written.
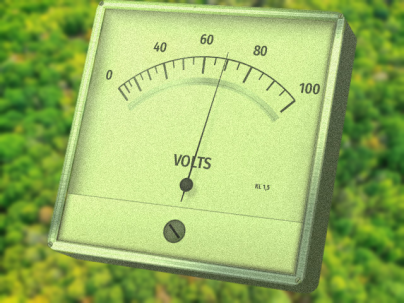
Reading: 70,V
